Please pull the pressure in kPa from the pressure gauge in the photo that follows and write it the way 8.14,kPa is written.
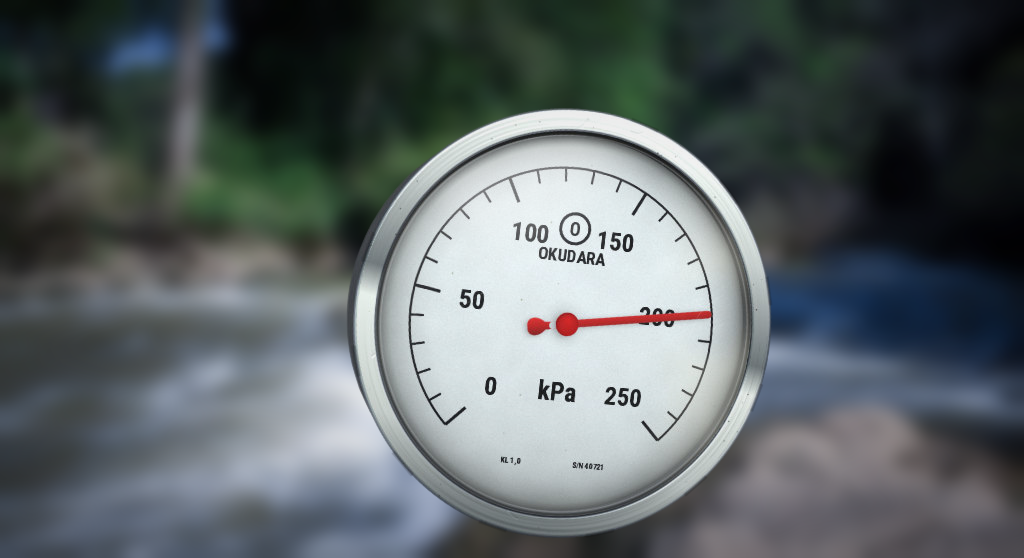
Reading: 200,kPa
